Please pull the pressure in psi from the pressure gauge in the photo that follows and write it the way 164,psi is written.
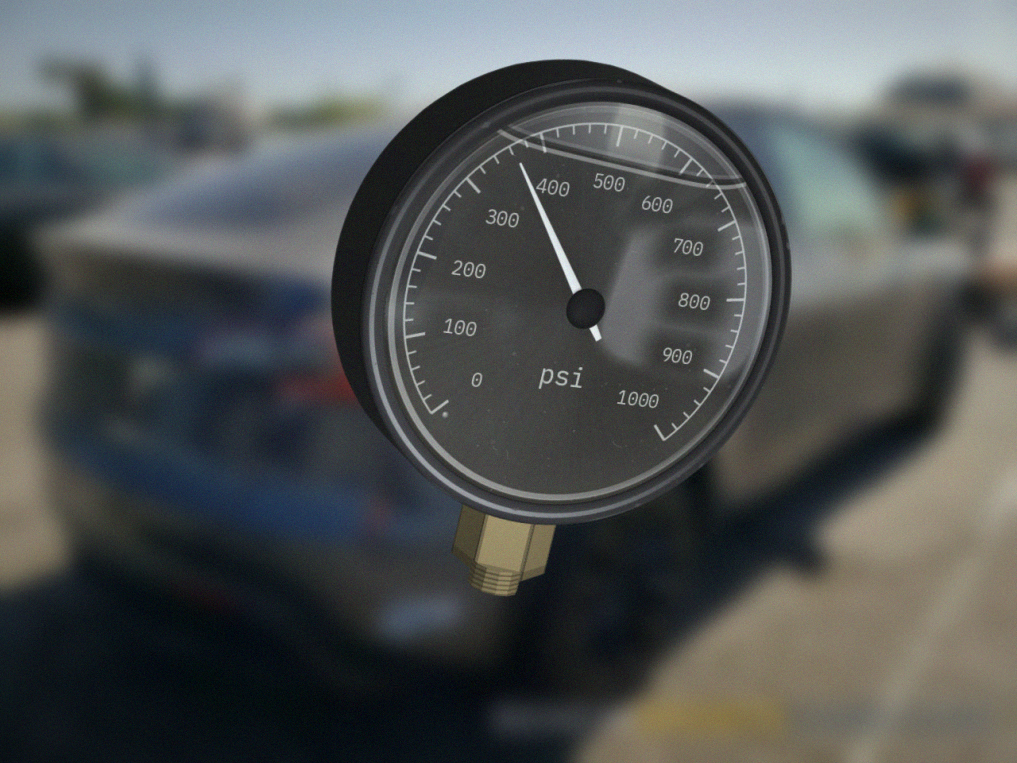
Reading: 360,psi
